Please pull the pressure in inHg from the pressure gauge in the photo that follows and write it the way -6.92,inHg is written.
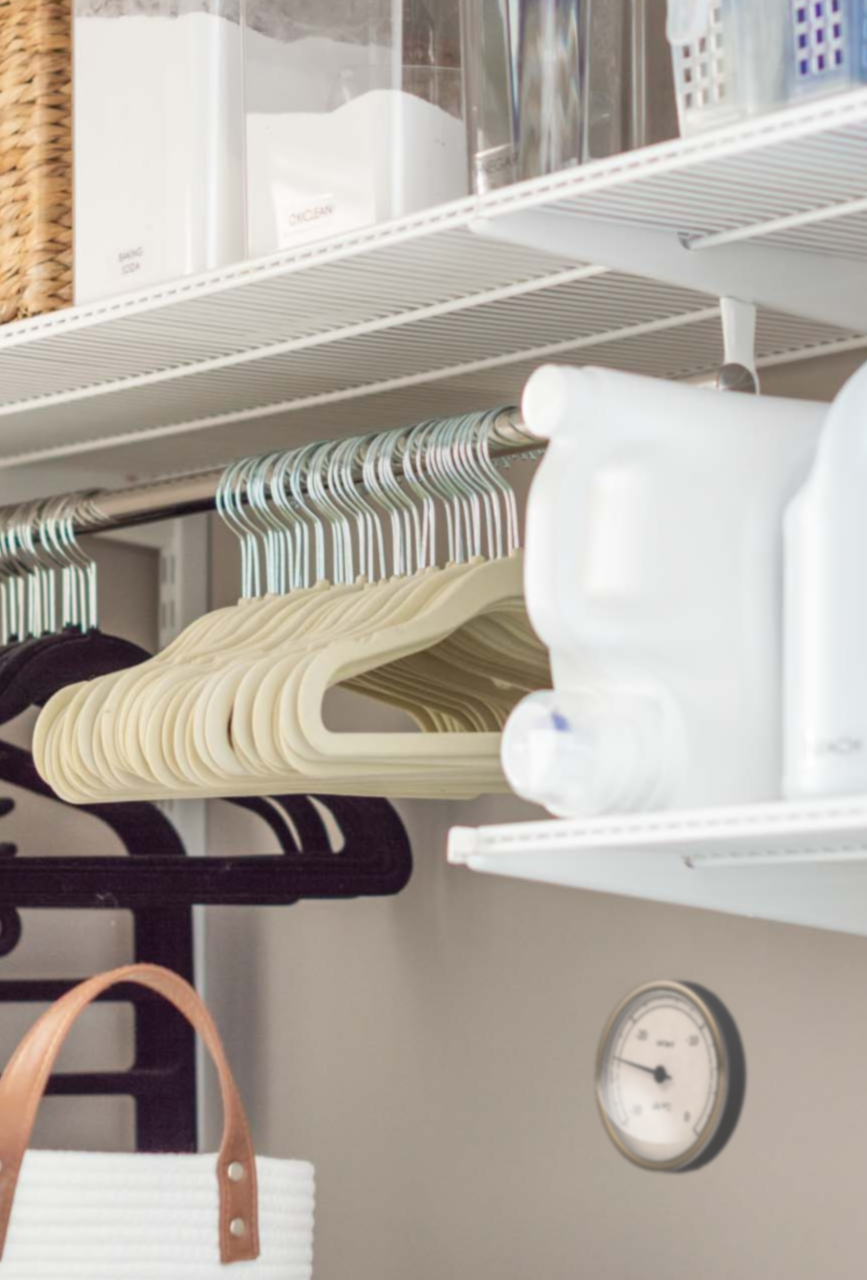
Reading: -24,inHg
